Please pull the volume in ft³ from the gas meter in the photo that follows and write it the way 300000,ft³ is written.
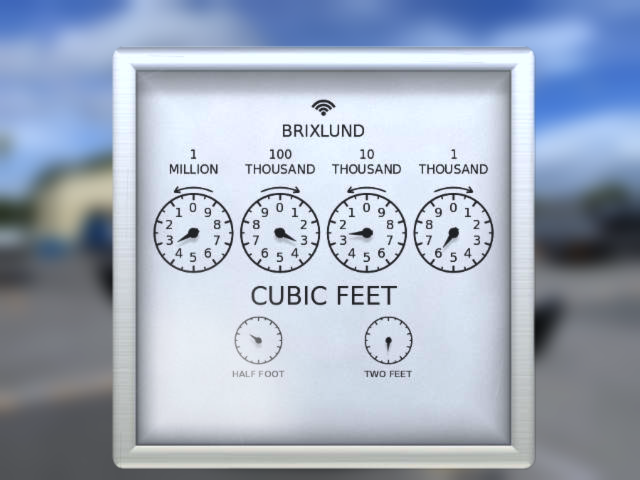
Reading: 332600,ft³
